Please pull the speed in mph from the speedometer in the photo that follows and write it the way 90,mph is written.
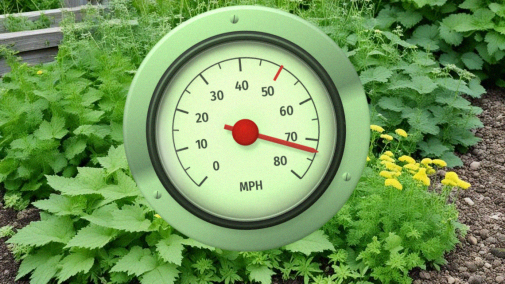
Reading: 72.5,mph
